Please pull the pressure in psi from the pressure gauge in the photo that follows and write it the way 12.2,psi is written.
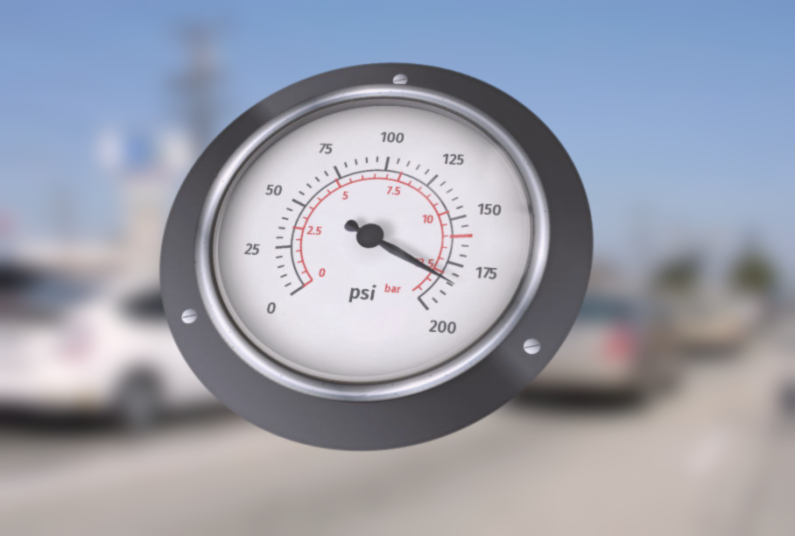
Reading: 185,psi
